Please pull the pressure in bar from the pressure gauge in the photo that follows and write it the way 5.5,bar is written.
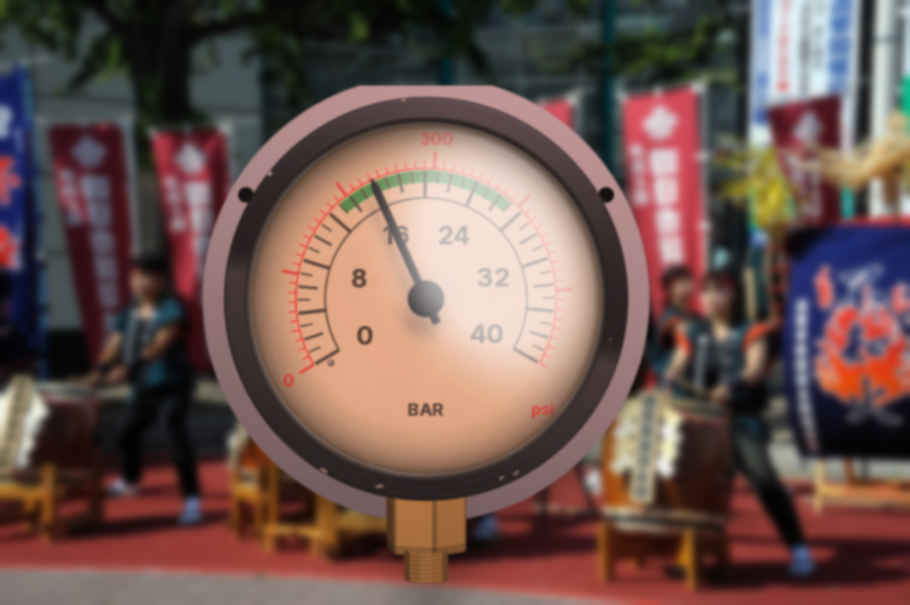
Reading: 16,bar
